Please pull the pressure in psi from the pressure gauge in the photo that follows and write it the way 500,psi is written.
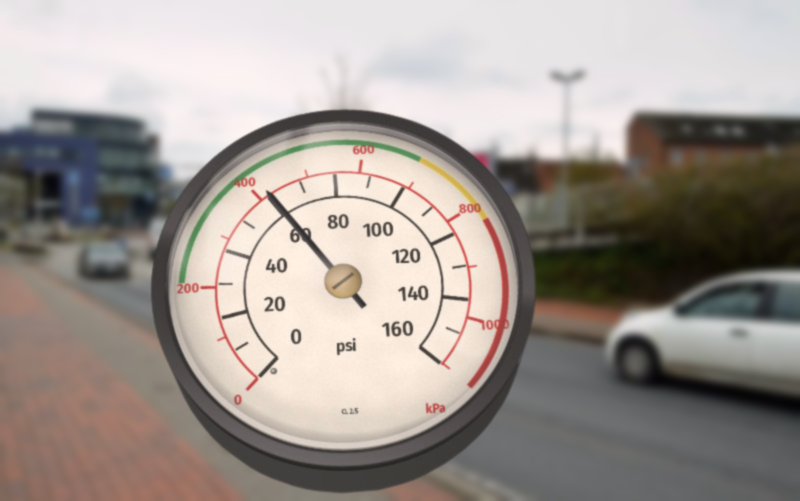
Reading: 60,psi
